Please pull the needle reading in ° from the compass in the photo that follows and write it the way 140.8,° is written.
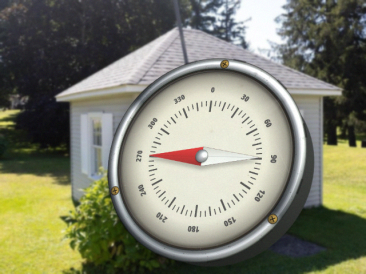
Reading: 270,°
